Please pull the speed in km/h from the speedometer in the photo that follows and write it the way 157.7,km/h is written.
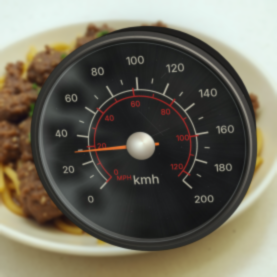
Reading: 30,km/h
